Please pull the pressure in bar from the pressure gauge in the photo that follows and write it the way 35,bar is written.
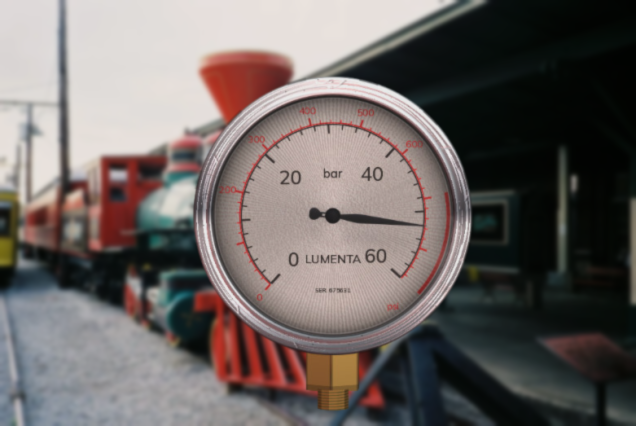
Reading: 52,bar
